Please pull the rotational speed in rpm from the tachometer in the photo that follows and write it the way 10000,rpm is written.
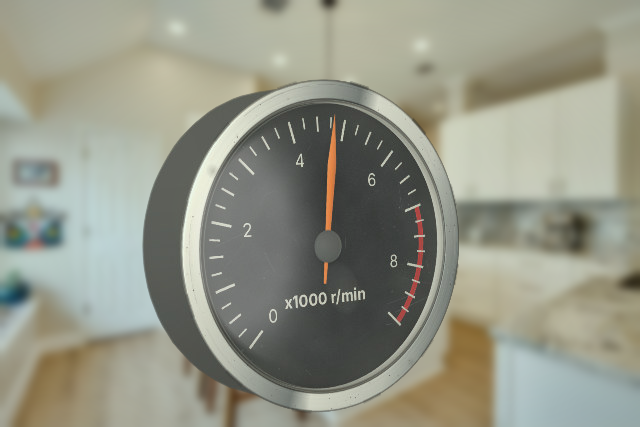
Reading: 4750,rpm
